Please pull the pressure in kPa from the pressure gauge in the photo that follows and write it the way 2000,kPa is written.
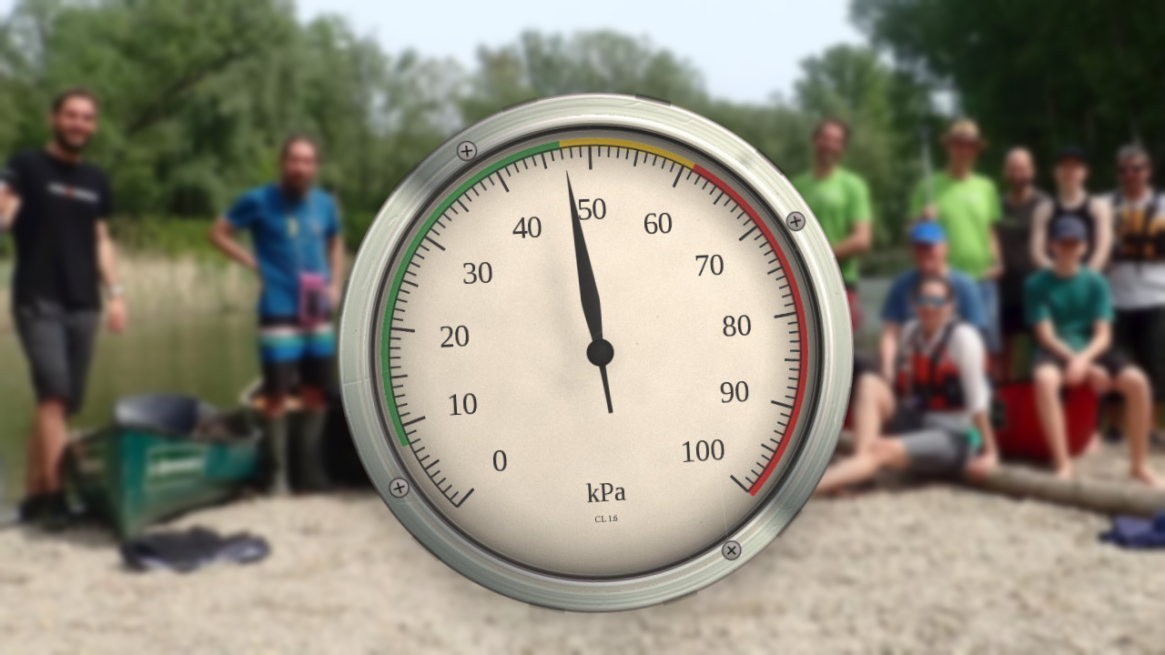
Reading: 47,kPa
